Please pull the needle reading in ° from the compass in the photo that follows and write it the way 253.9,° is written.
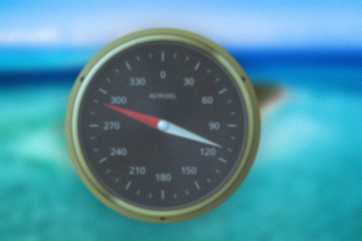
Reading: 290,°
